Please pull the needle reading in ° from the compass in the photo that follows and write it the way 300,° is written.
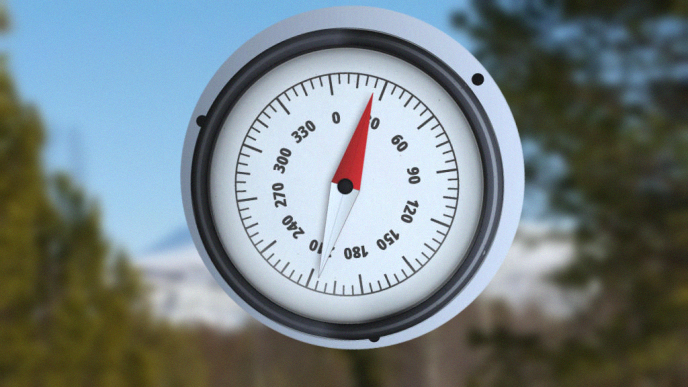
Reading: 25,°
